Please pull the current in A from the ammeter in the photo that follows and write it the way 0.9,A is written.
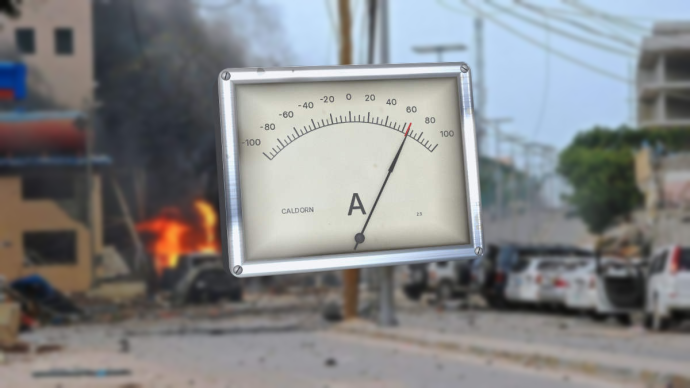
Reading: 65,A
